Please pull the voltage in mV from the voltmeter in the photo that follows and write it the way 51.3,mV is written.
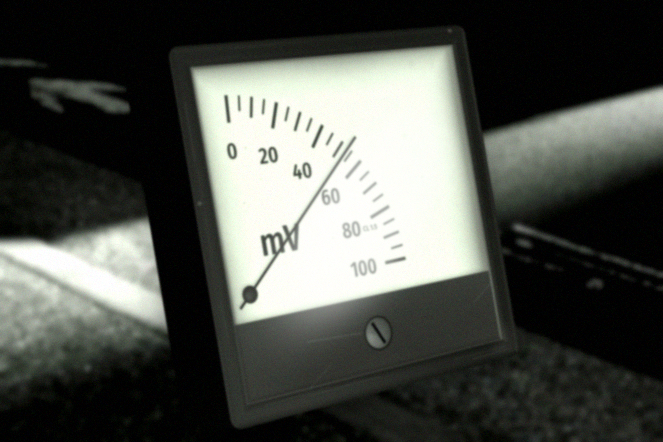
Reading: 52.5,mV
